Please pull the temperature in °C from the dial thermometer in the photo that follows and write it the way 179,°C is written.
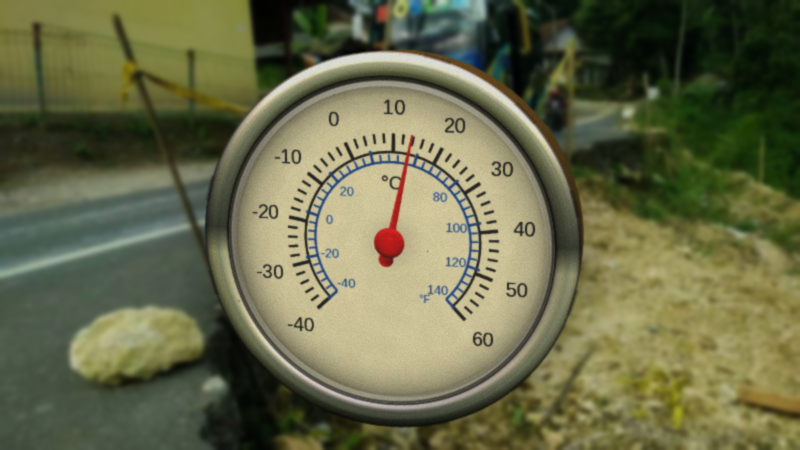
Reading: 14,°C
